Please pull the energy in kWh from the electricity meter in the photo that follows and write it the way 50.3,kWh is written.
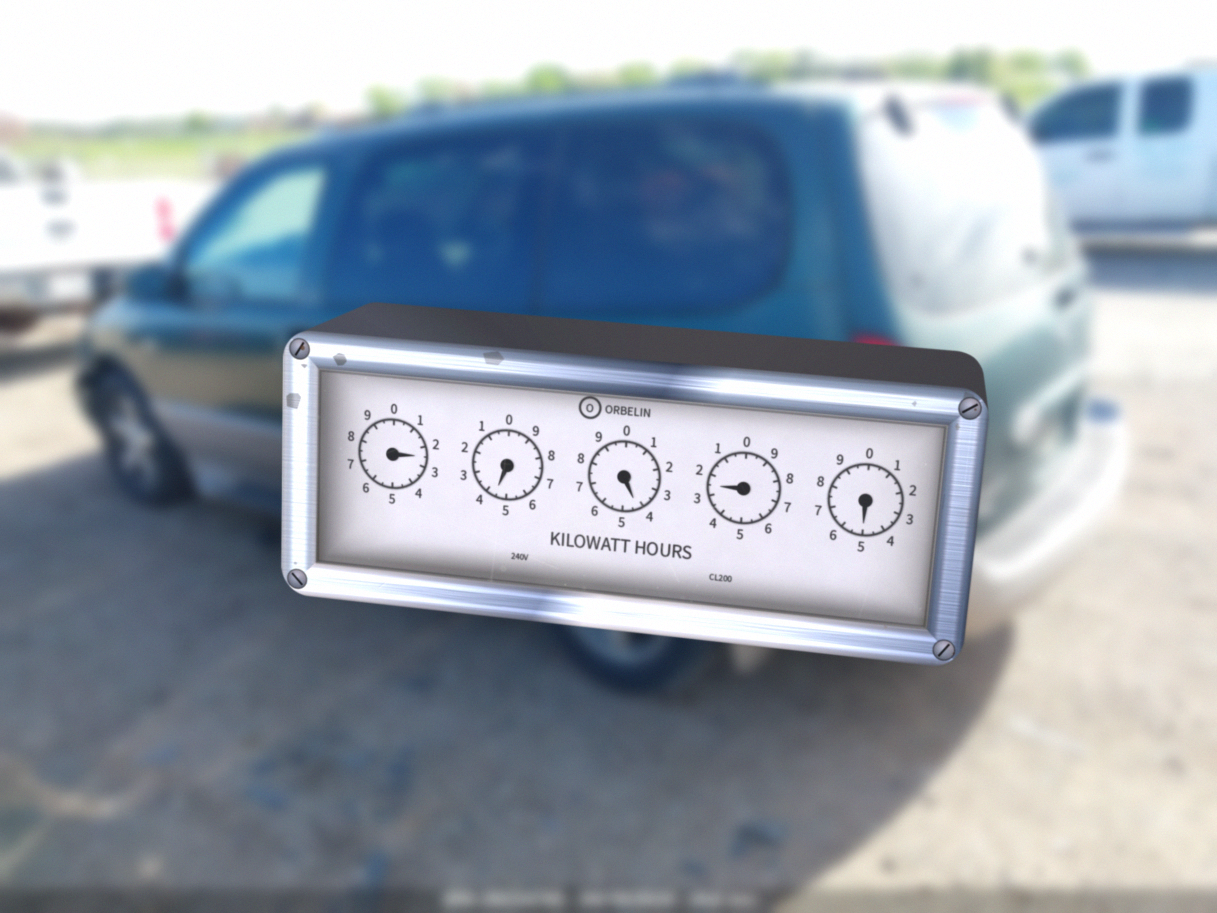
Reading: 24425,kWh
